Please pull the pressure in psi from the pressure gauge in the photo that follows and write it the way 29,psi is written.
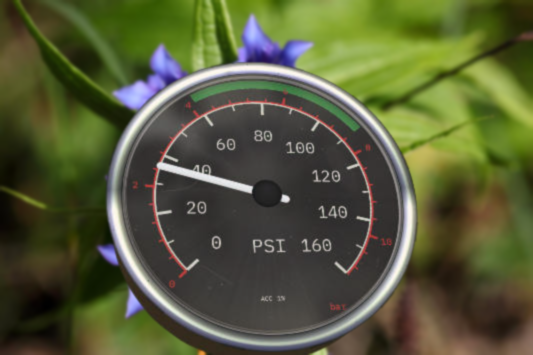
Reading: 35,psi
